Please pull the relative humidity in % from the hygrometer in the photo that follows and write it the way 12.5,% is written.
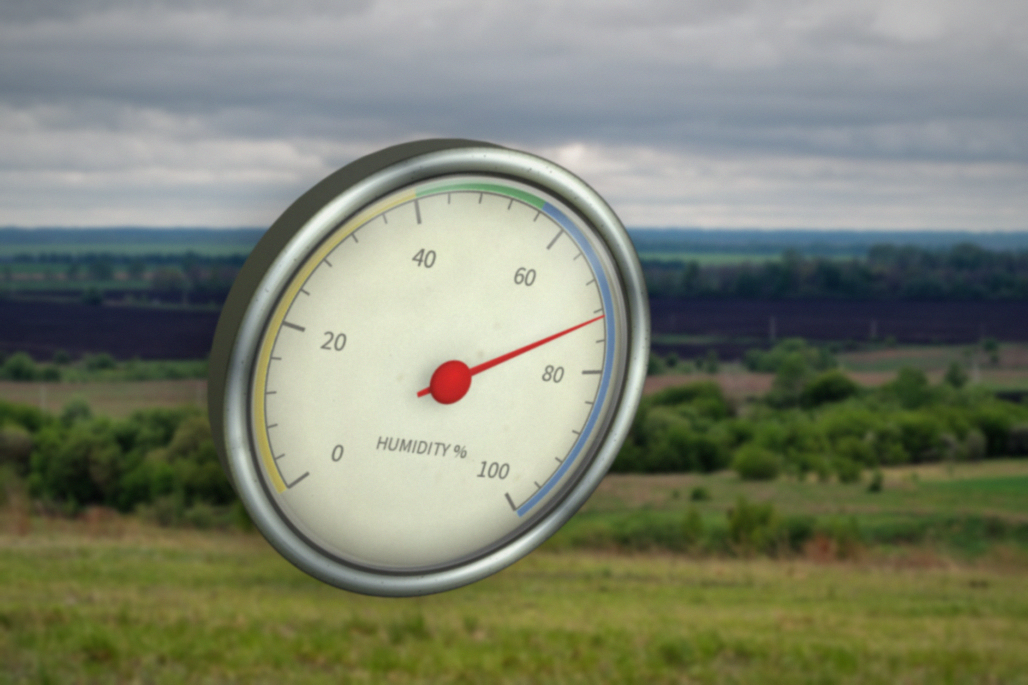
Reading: 72,%
